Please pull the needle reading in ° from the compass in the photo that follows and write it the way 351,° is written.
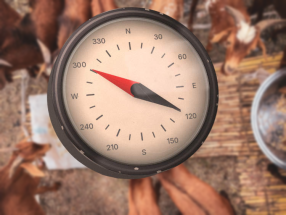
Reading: 300,°
